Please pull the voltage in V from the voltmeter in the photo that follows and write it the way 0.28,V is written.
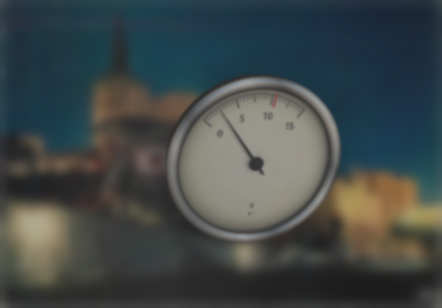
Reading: 2.5,V
